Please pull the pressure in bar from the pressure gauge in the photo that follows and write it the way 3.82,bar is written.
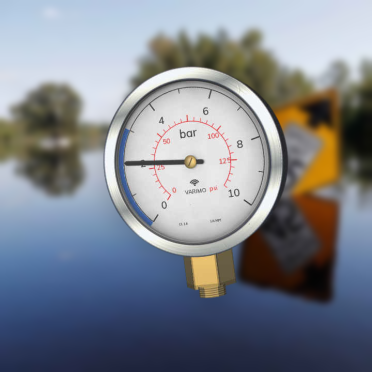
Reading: 2,bar
